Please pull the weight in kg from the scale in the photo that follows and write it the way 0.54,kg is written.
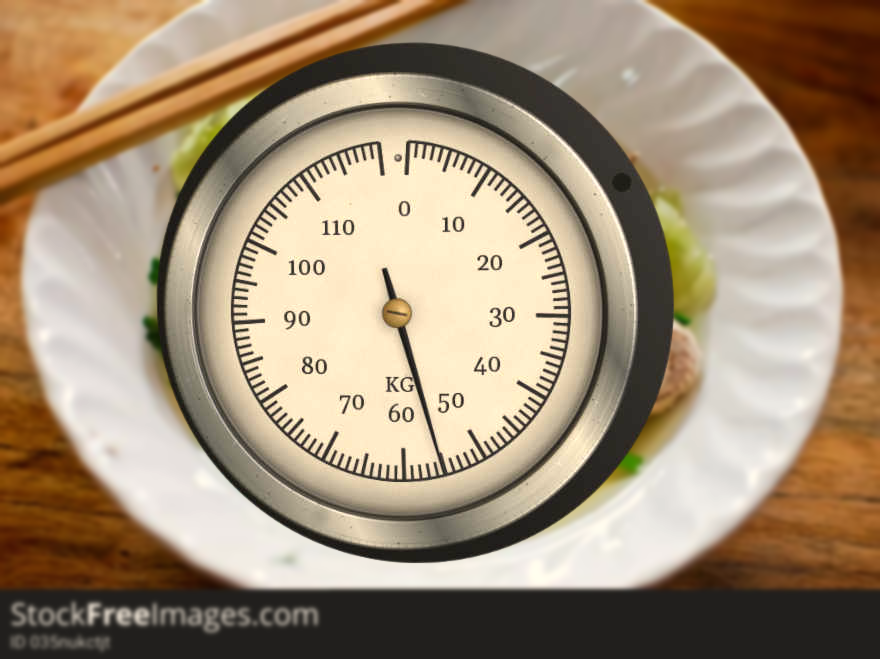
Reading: 55,kg
